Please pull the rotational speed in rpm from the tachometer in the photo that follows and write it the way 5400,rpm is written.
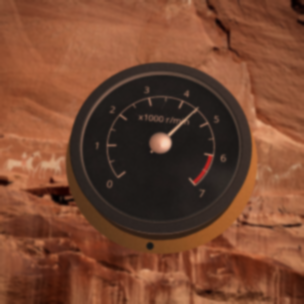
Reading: 4500,rpm
